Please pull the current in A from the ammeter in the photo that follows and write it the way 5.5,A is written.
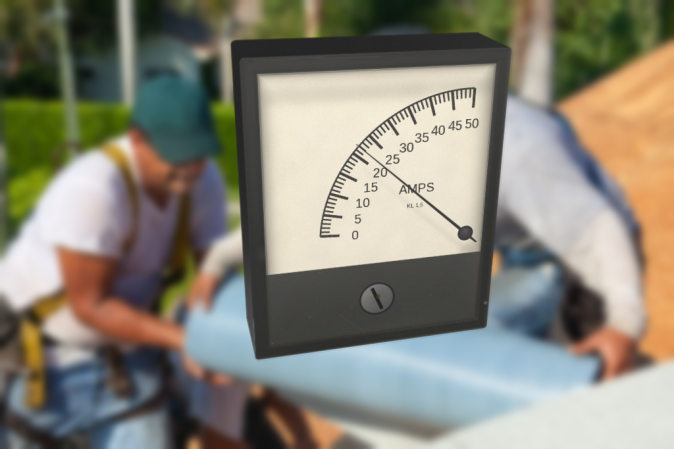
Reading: 22,A
